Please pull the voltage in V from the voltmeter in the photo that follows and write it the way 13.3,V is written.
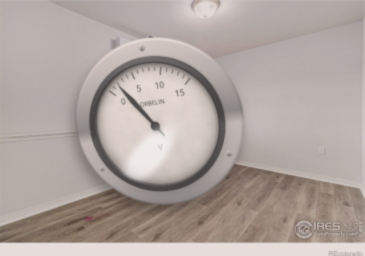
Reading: 2,V
